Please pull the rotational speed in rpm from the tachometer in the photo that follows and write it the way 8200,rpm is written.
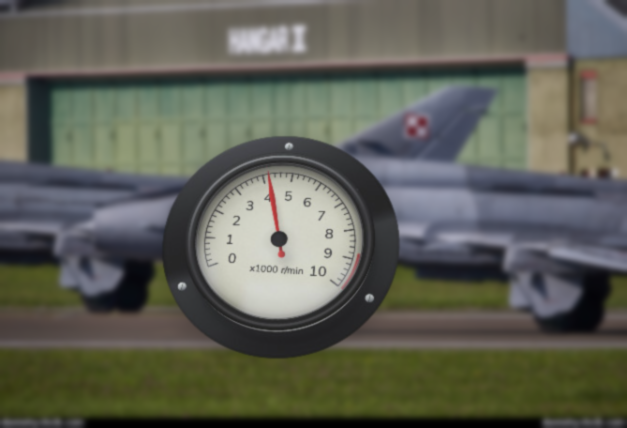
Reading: 4200,rpm
